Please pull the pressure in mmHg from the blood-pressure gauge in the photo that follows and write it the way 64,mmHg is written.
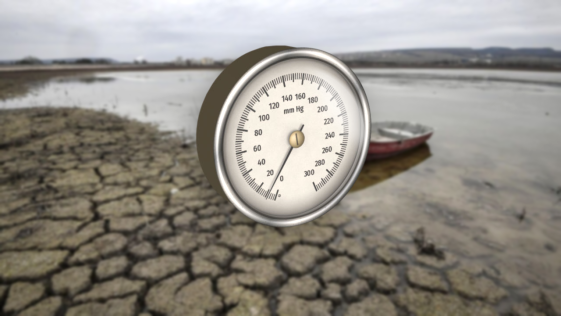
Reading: 10,mmHg
